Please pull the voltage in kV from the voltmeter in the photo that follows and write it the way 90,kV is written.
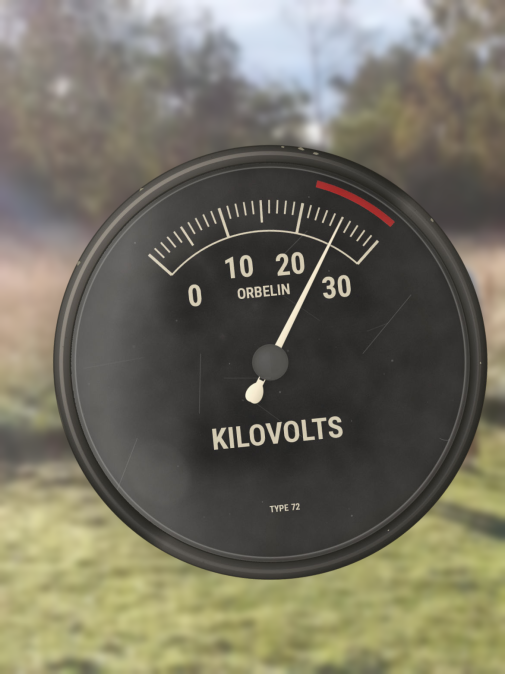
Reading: 25,kV
